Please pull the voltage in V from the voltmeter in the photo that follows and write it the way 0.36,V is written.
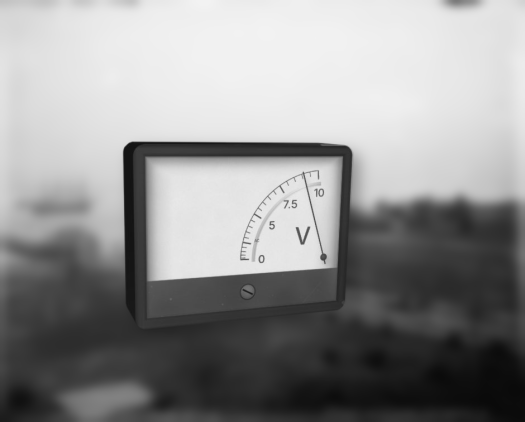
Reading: 9,V
